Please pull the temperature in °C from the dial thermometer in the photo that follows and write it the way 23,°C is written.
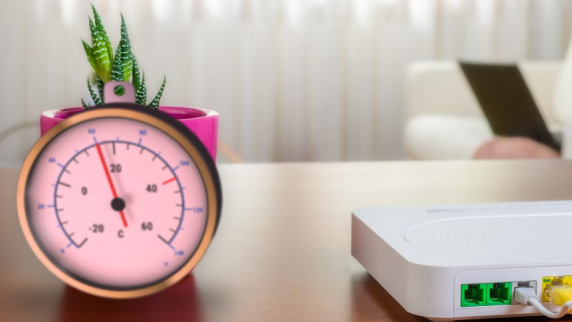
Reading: 16,°C
